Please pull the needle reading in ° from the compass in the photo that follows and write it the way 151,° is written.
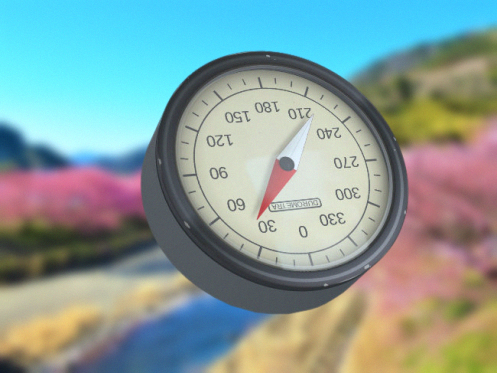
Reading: 40,°
